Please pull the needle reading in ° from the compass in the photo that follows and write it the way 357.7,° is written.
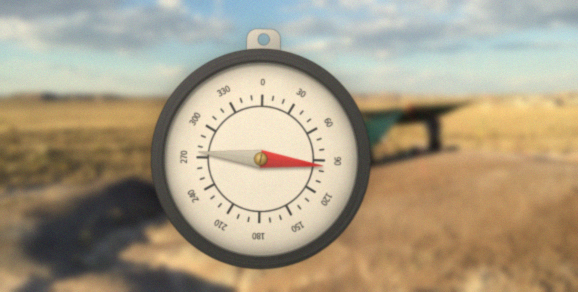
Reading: 95,°
